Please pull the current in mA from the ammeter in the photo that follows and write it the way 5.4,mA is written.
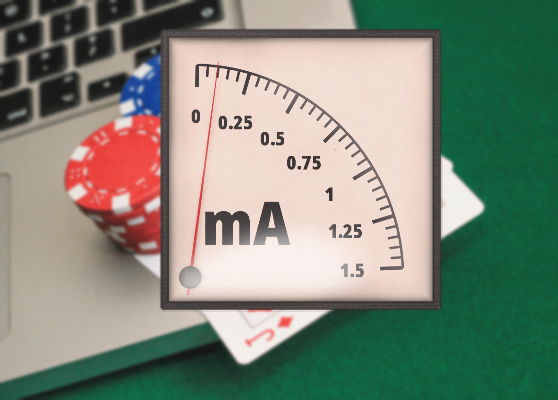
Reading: 0.1,mA
